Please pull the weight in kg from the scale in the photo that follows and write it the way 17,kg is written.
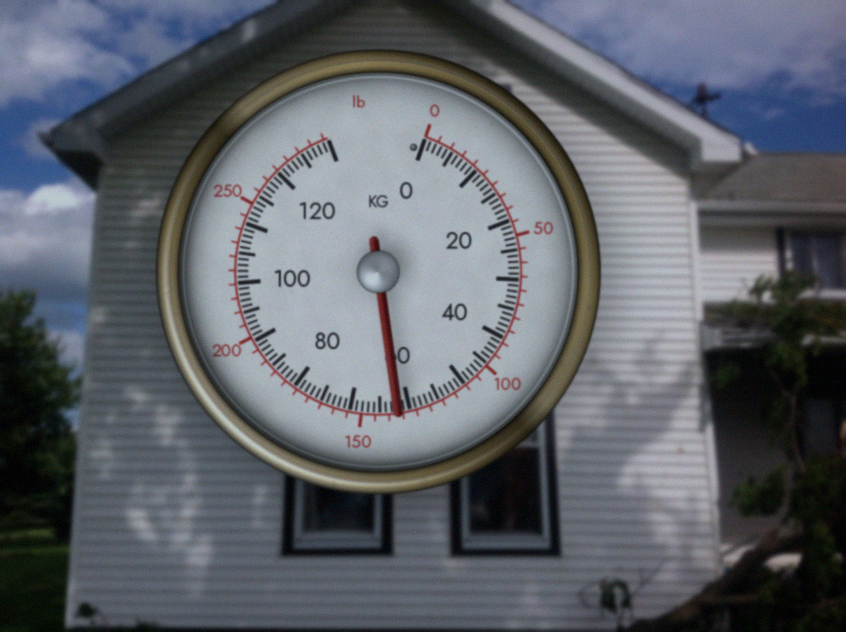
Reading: 62,kg
